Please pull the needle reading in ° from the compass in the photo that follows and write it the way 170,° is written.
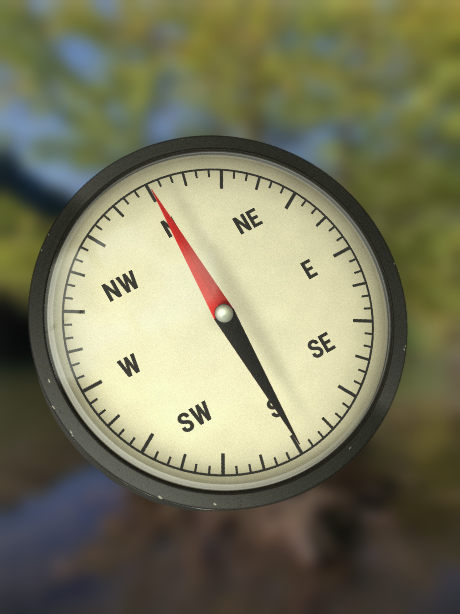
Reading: 0,°
